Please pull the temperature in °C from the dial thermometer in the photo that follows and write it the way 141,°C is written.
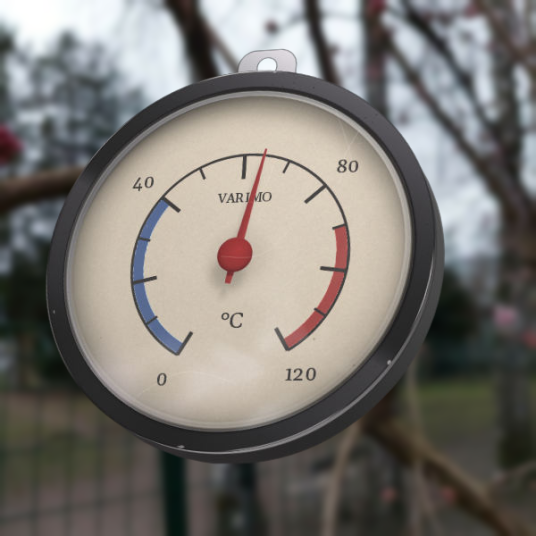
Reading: 65,°C
